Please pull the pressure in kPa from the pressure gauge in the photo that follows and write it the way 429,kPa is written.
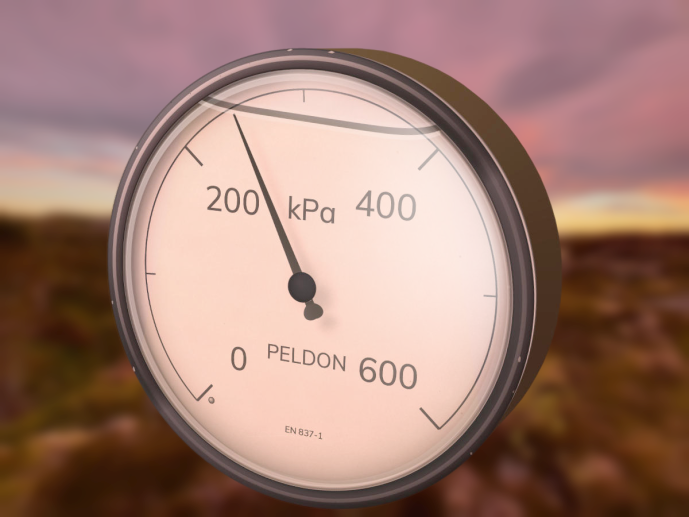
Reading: 250,kPa
